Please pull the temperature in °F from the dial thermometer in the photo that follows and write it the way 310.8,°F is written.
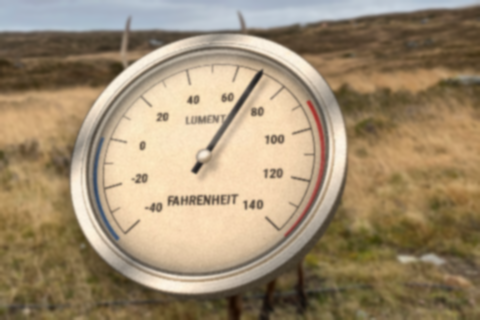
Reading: 70,°F
